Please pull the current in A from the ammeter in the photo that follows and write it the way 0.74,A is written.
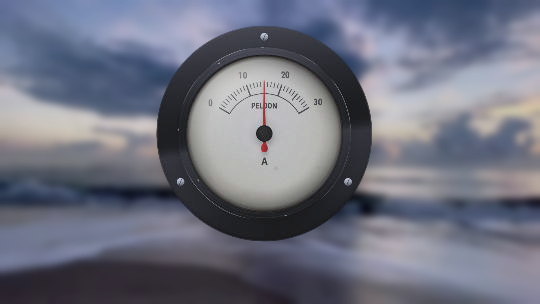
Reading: 15,A
